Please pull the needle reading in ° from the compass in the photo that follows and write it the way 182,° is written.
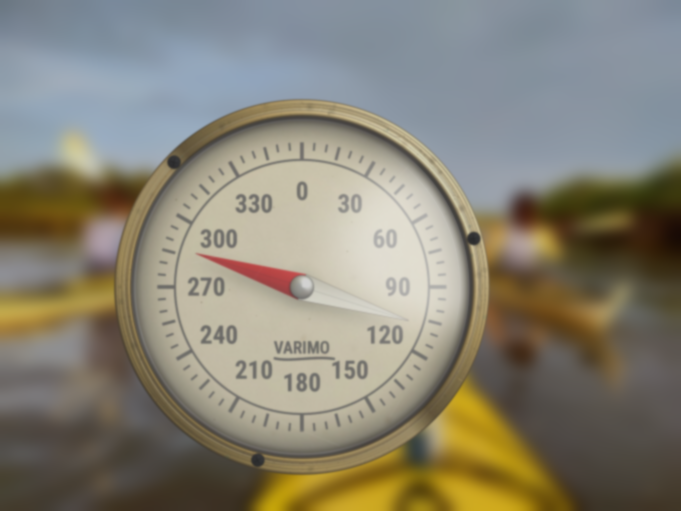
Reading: 287.5,°
